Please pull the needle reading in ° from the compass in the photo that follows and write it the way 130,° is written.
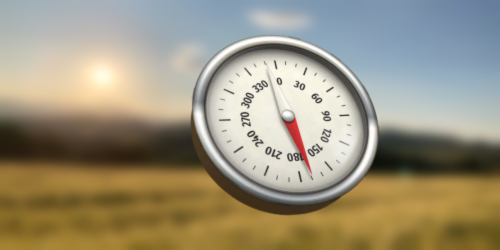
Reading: 170,°
